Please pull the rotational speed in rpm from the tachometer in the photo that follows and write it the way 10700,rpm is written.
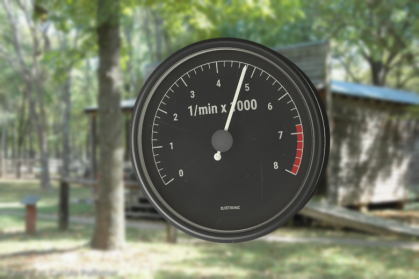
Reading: 4800,rpm
